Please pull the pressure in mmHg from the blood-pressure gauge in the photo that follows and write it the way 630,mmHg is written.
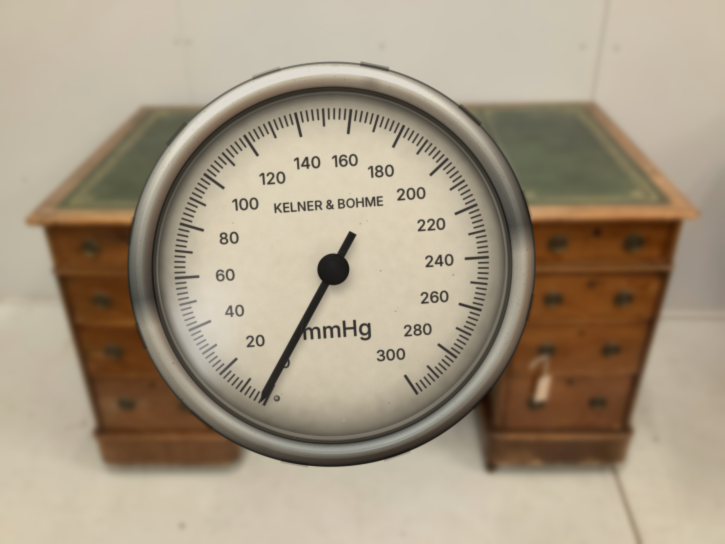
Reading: 2,mmHg
